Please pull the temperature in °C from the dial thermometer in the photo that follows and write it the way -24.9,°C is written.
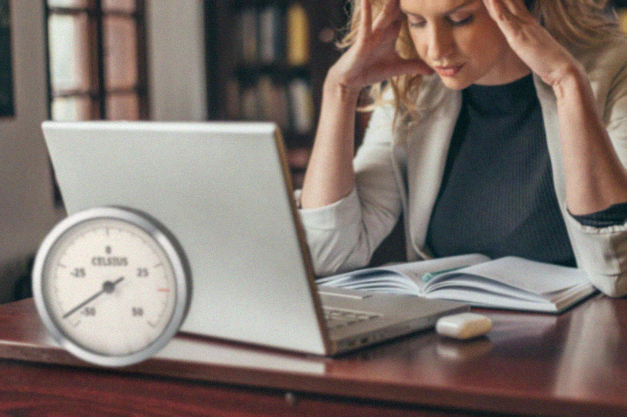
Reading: -45,°C
